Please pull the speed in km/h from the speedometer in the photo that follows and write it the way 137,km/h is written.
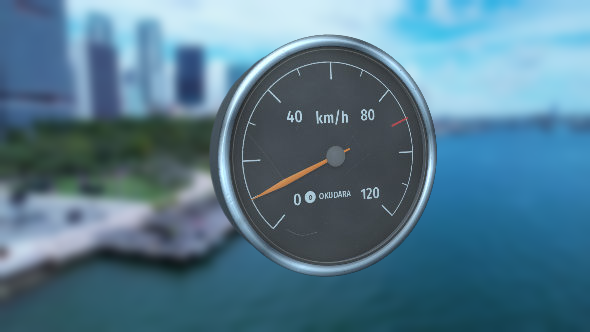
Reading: 10,km/h
